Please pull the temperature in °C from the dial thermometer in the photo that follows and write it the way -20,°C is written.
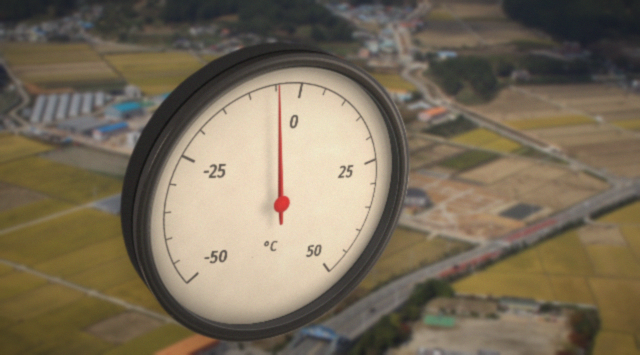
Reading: -5,°C
